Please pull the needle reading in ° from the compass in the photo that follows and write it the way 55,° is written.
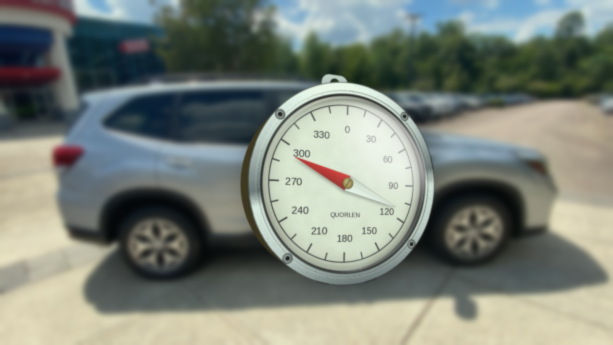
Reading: 292.5,°
